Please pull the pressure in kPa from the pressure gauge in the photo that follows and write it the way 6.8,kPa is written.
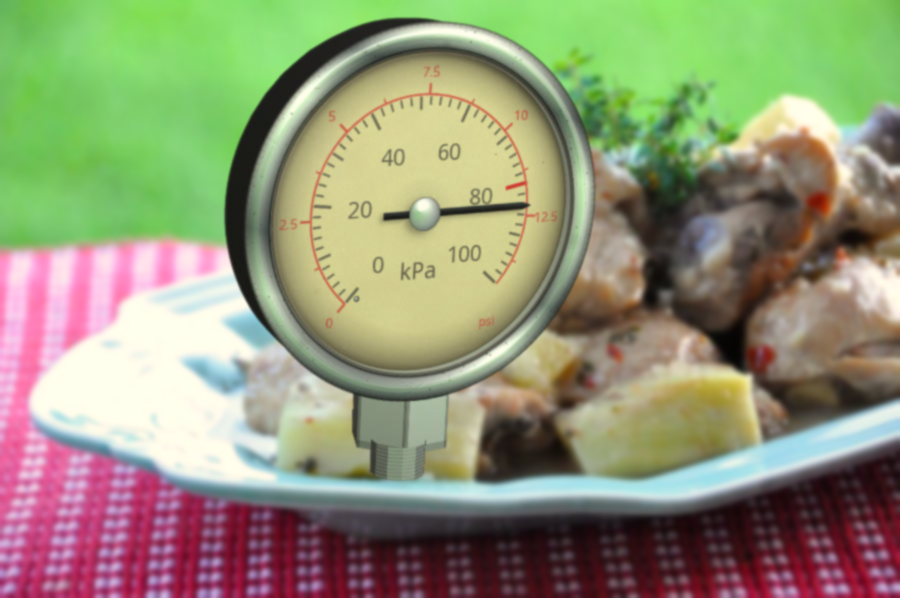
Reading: 84,kPa
